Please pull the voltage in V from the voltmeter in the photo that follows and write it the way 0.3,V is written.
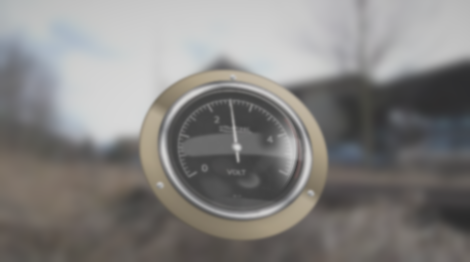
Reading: 2.5,V
